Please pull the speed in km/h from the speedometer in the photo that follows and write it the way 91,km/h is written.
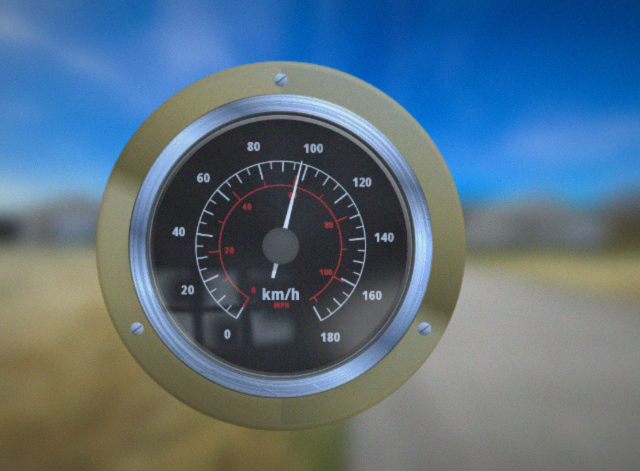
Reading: 97.5,km/h
